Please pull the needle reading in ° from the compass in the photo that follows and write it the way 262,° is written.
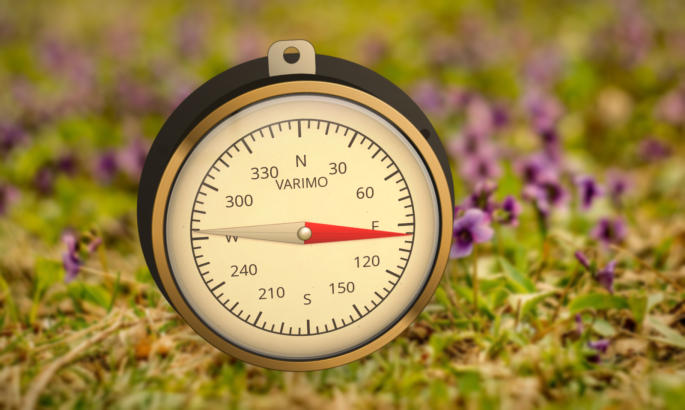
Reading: 95,°
